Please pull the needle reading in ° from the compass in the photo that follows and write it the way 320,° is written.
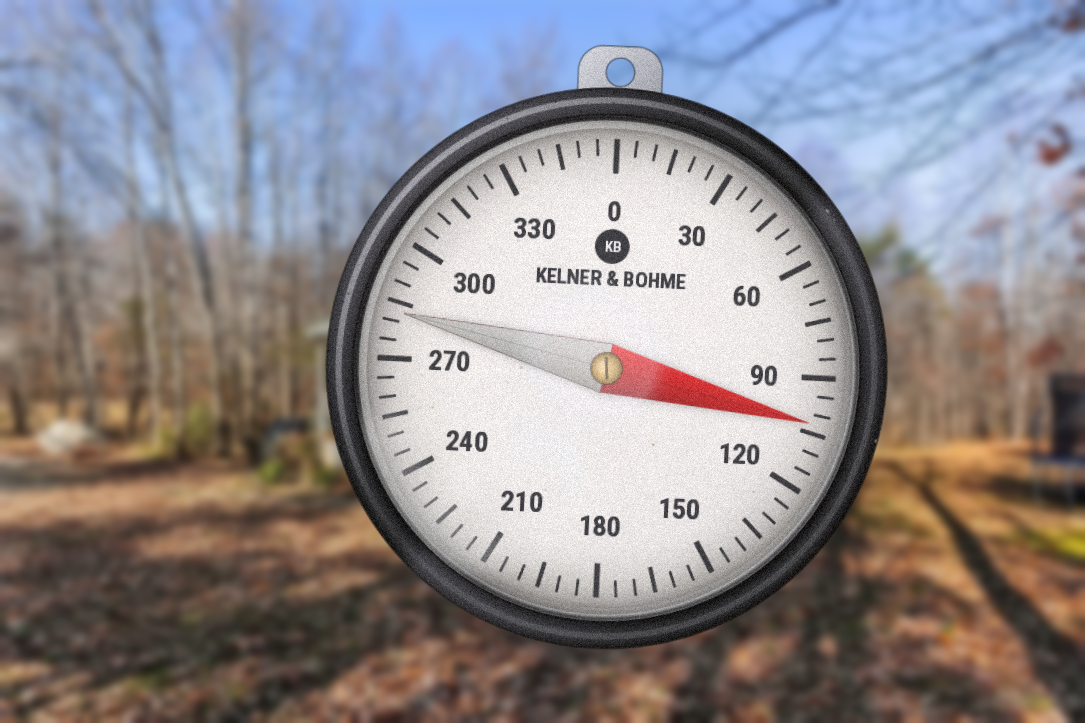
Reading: 102.5,°
